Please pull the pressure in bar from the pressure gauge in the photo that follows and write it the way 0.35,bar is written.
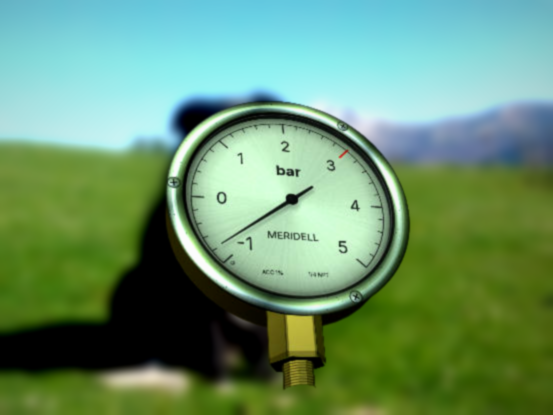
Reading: -0.8,bar
